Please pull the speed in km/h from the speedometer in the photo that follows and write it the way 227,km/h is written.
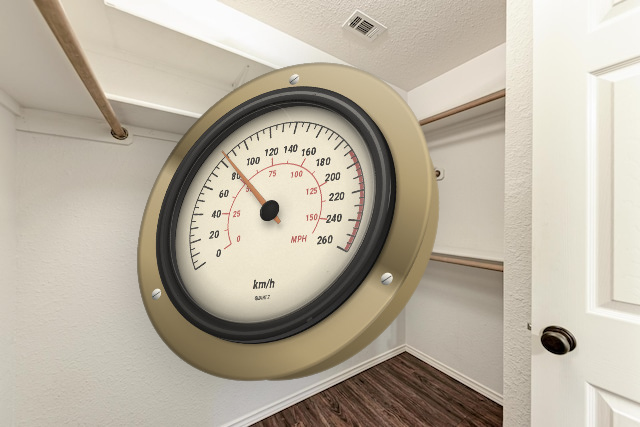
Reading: 85,km/h
